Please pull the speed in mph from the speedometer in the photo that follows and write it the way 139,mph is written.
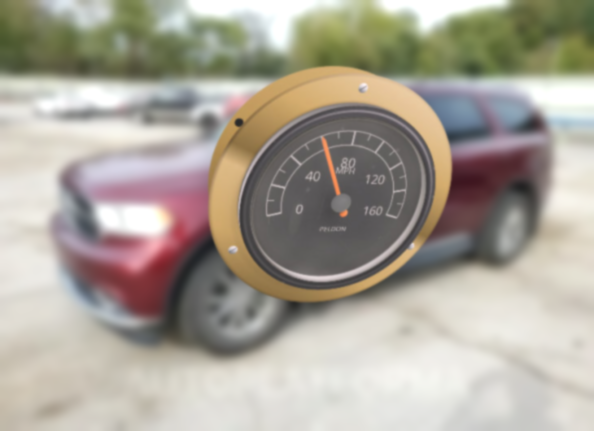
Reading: 60,mph
